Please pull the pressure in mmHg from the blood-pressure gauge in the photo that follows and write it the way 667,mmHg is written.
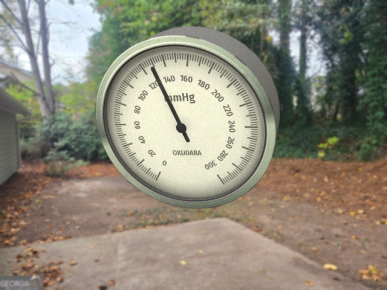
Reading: 130,mmHg
